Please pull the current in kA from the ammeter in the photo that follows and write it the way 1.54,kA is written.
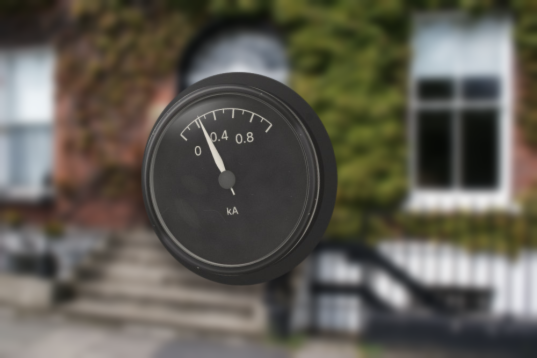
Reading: 0.25,kA
